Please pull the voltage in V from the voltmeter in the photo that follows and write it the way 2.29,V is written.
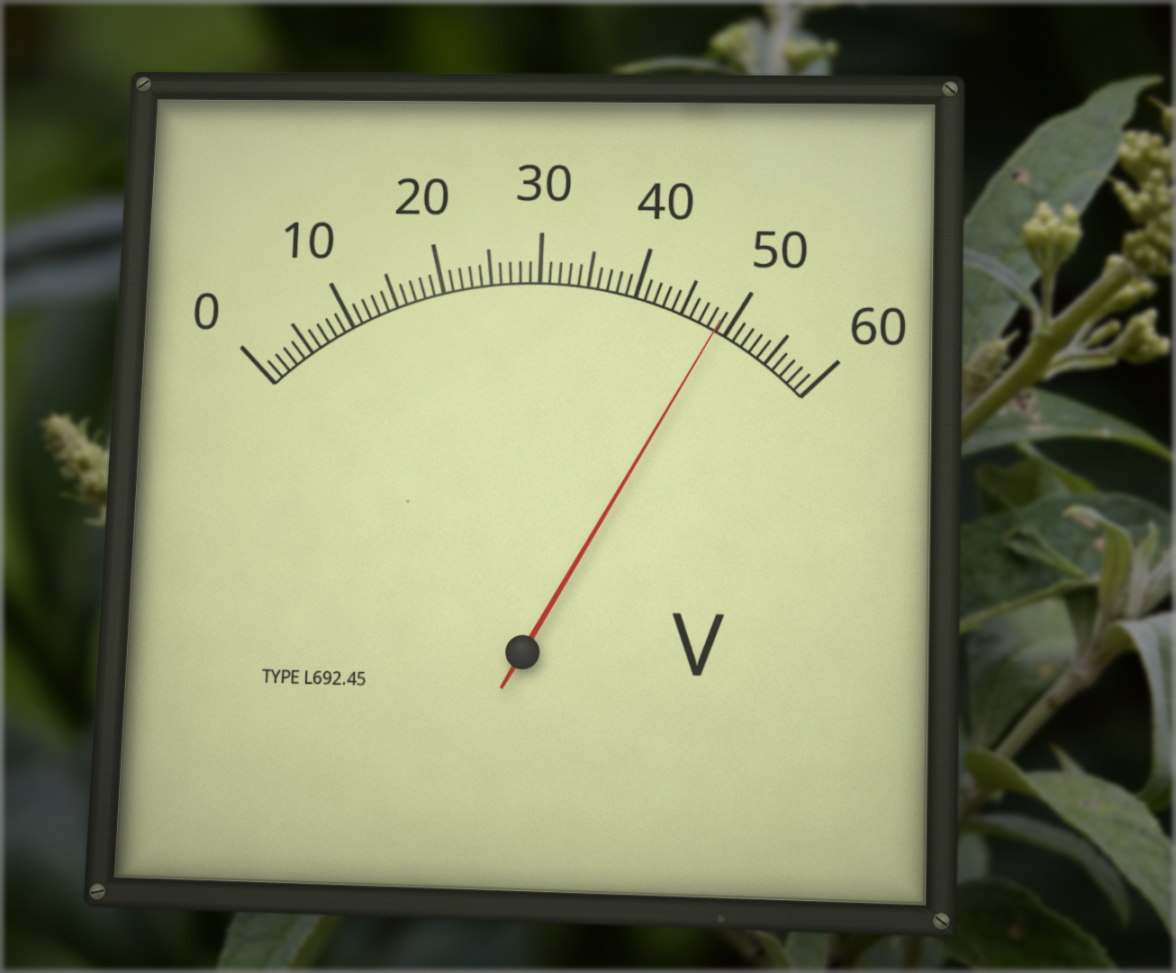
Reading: 49,V
